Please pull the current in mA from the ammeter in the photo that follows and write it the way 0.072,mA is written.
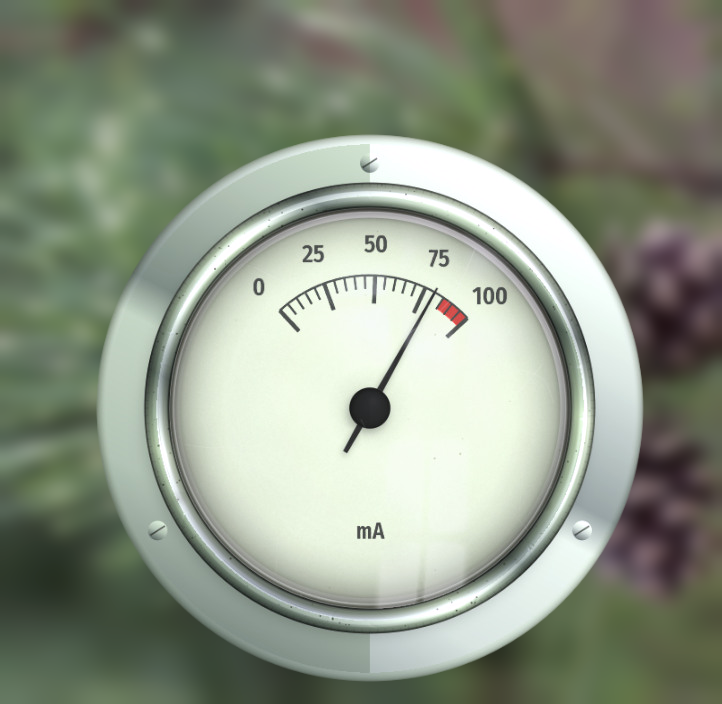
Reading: 80,mA
